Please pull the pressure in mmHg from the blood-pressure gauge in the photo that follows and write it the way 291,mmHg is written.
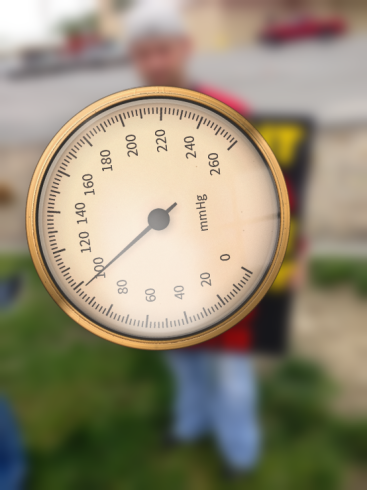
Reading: 98,mmHg
